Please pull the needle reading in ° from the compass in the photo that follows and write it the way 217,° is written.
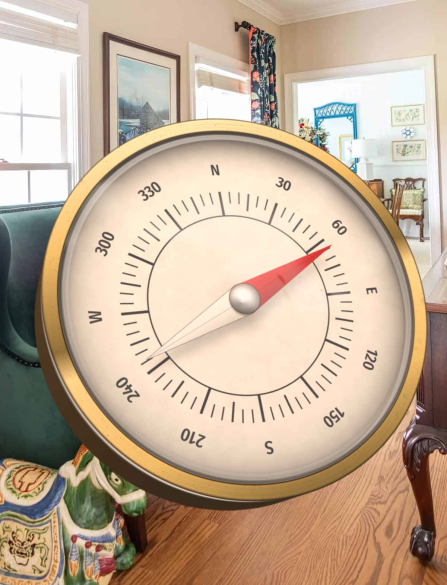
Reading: 65,°
